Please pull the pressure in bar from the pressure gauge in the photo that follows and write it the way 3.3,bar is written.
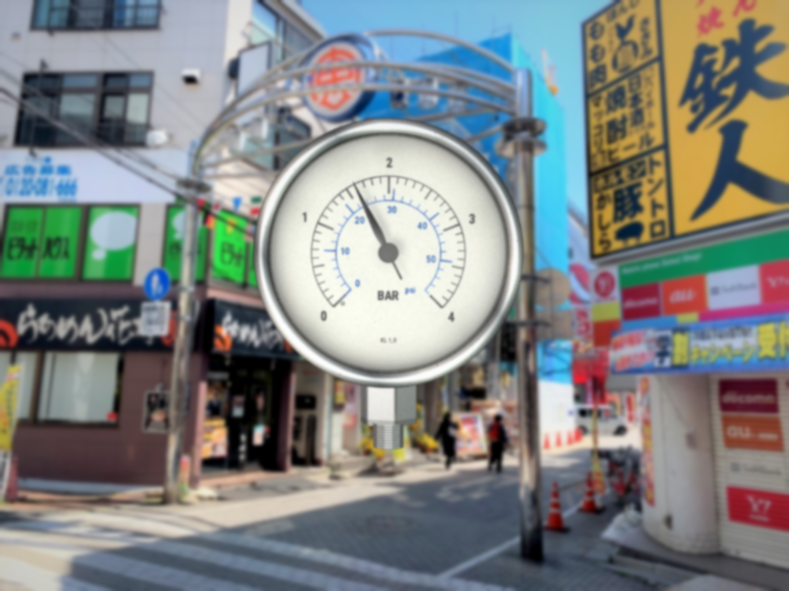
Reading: 1.6,bar
